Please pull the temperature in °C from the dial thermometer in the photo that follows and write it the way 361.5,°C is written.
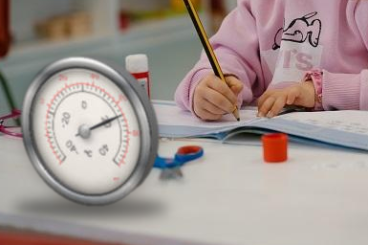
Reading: 20,°C
